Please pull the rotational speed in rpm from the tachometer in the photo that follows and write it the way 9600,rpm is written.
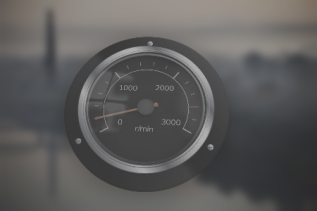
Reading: 200,rpm
